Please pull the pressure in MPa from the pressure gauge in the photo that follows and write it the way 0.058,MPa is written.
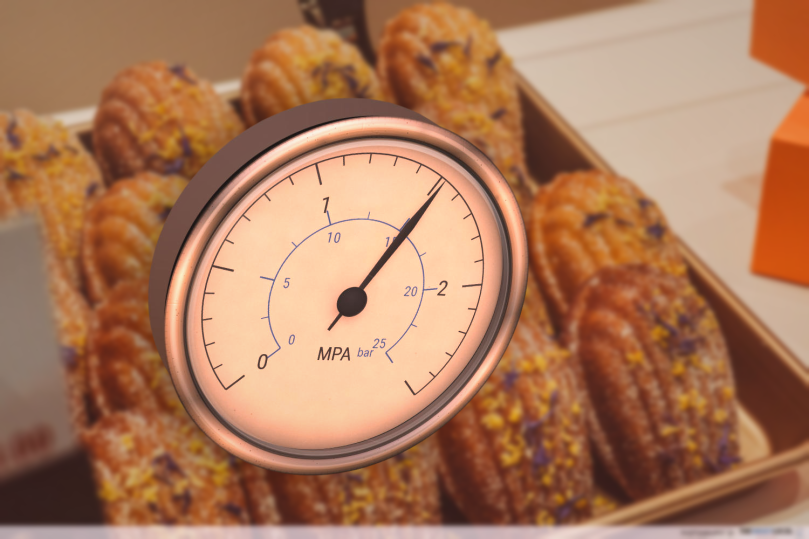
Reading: 1.5,MPa
